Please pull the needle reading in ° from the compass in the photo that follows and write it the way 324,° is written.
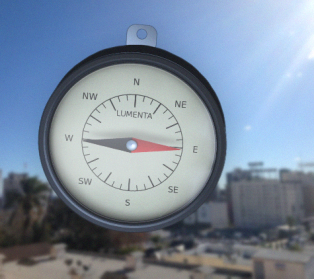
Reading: 90,°
